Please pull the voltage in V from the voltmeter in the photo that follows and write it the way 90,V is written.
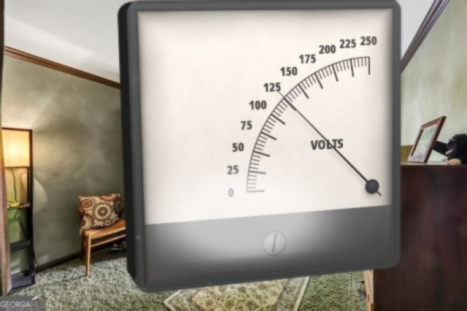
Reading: 125,V
